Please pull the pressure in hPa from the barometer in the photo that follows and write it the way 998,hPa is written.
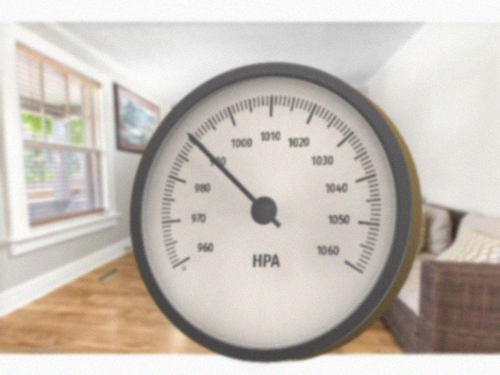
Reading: 990,hPa
